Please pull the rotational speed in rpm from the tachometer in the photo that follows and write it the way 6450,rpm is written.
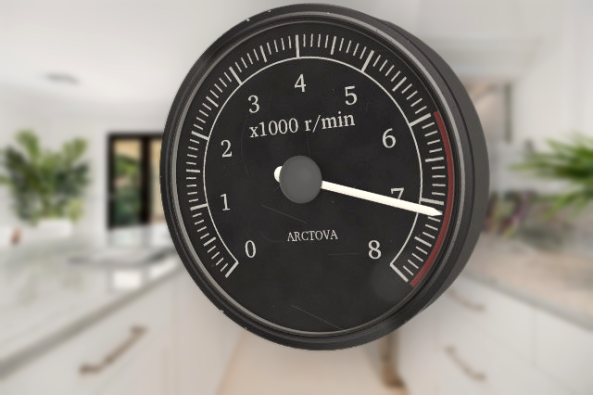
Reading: 7100,rpm
